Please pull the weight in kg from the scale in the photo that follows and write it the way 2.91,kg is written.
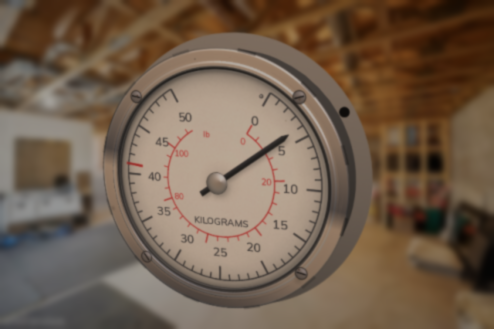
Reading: 4,kg
